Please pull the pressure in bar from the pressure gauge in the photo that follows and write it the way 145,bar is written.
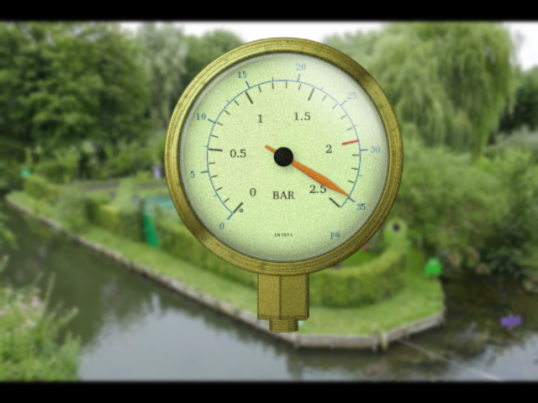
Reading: 2.4,bar
